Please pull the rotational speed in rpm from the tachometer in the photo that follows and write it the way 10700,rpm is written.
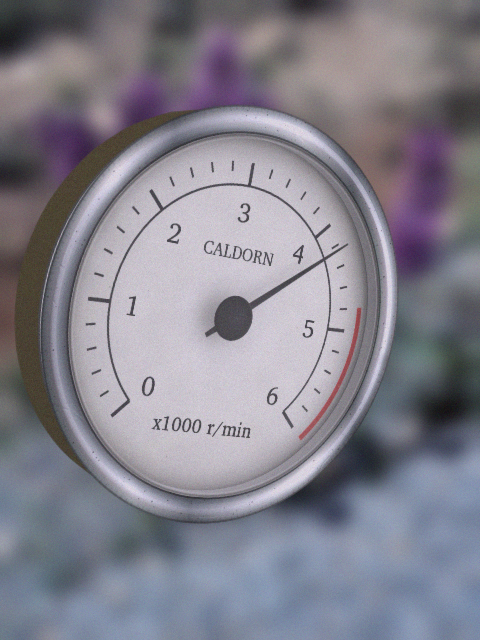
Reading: 4200,rpm
